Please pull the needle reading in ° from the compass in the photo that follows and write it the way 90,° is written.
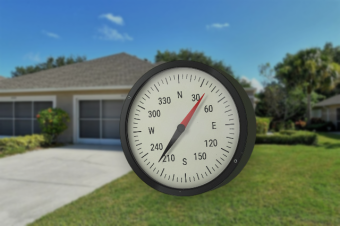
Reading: 40,°
